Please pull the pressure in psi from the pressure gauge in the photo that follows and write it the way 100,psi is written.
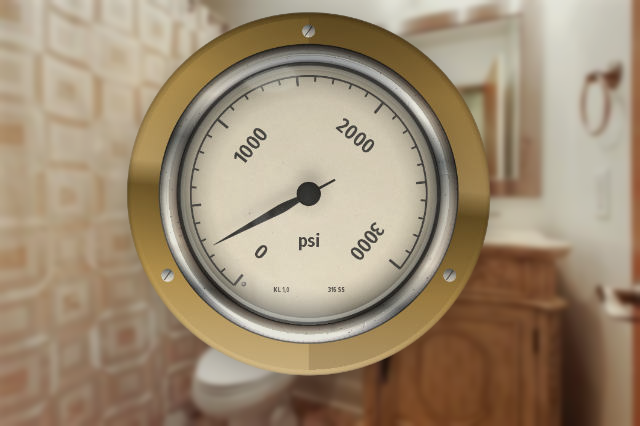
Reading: 250,psi
